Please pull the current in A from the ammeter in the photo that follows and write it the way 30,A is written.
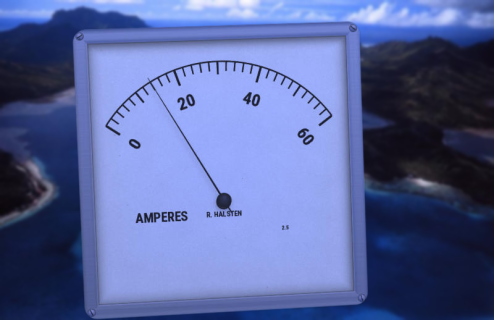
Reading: 14,A
